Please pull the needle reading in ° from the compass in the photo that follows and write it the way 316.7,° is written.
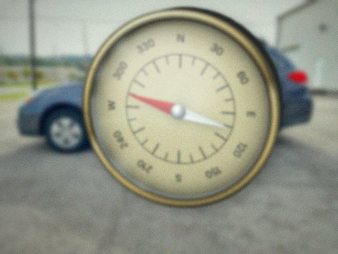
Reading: 285,°
